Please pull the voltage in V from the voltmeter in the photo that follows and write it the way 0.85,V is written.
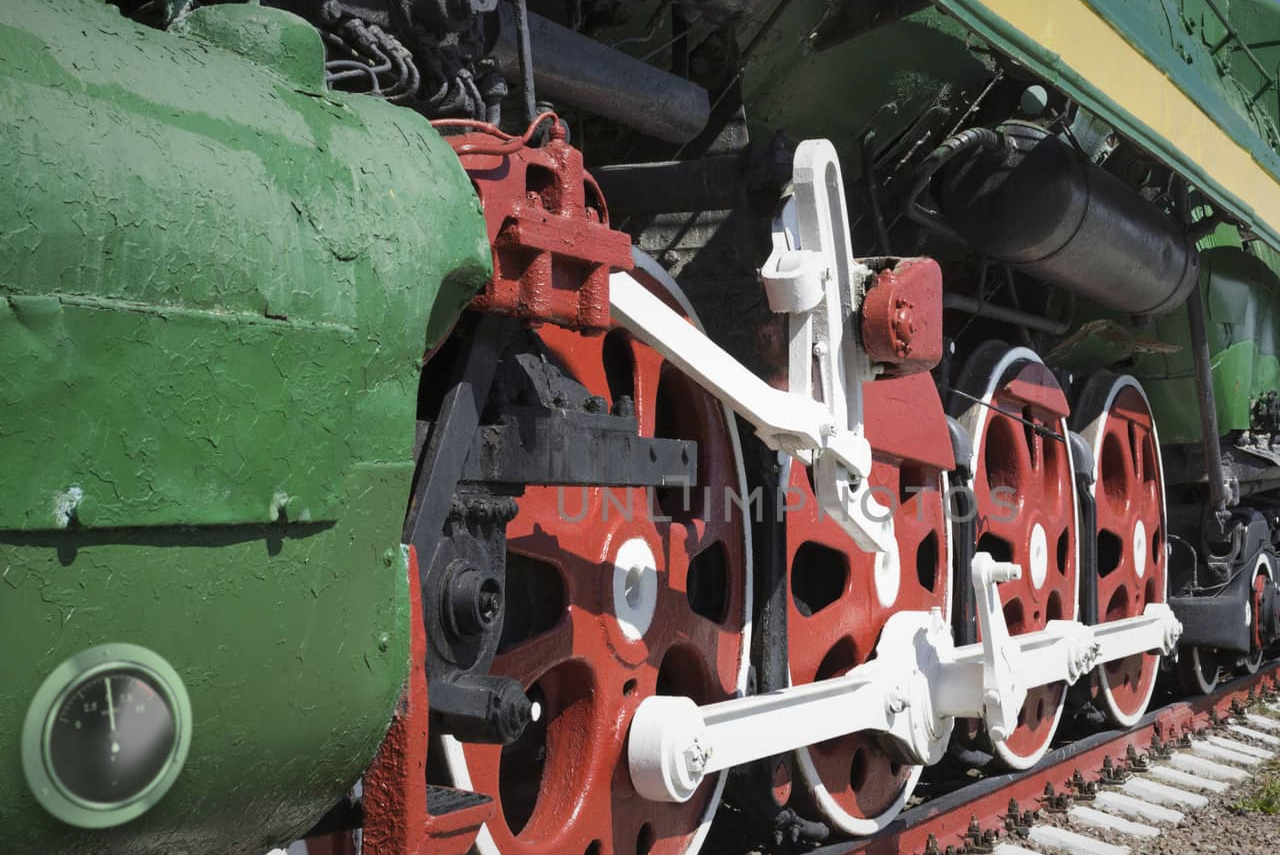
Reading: 5,V
